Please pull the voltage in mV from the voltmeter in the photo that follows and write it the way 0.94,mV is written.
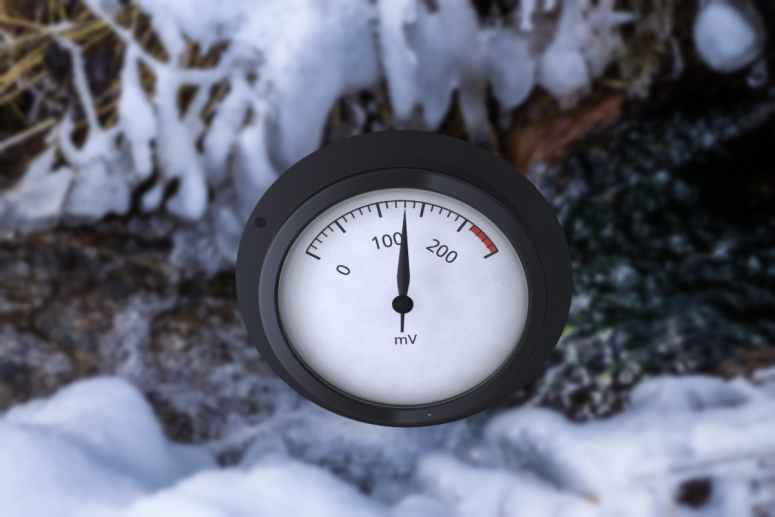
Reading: 130,mV
